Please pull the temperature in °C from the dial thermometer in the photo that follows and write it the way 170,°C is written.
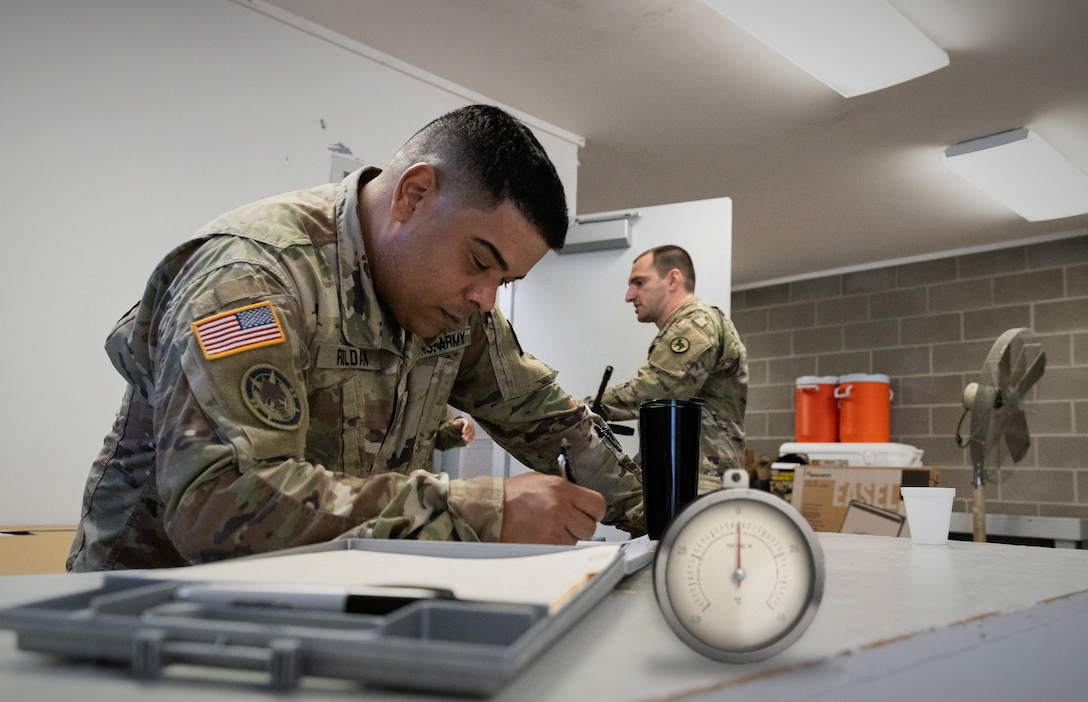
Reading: 0,°C
